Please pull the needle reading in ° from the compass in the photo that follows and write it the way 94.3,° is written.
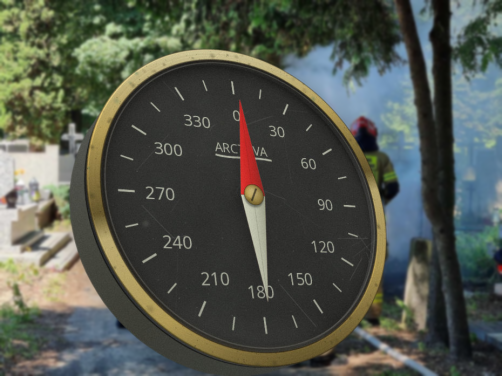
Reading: 0,°
